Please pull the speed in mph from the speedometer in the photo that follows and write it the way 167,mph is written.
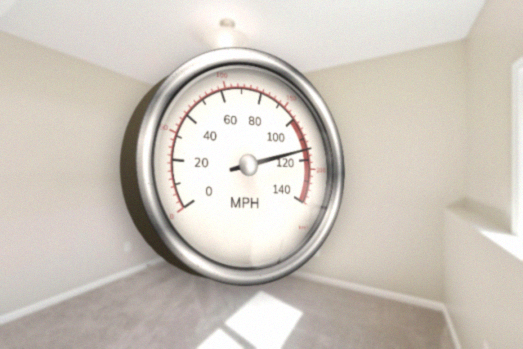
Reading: 115,mph
